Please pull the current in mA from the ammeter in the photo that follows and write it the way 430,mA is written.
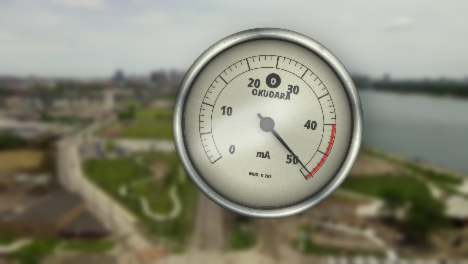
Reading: 49,mA
